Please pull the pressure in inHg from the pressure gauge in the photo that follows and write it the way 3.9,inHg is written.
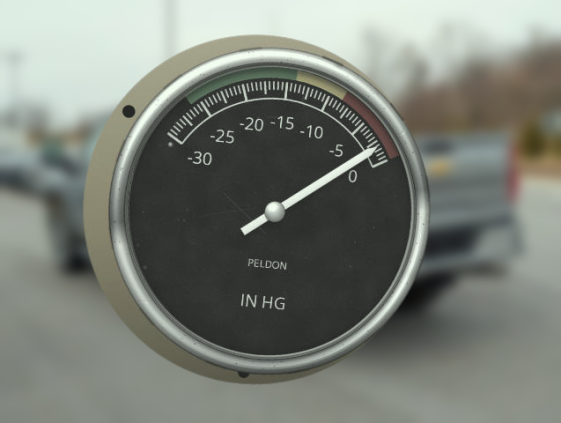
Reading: -2,inHg
